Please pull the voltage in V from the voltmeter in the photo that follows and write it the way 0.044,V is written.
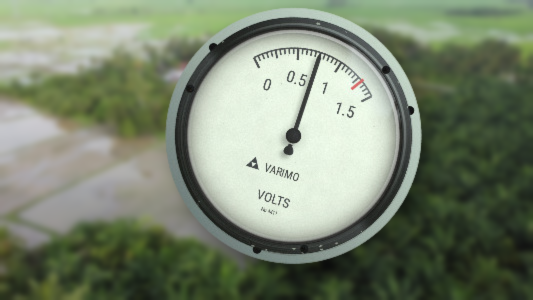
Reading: 0.75,V
